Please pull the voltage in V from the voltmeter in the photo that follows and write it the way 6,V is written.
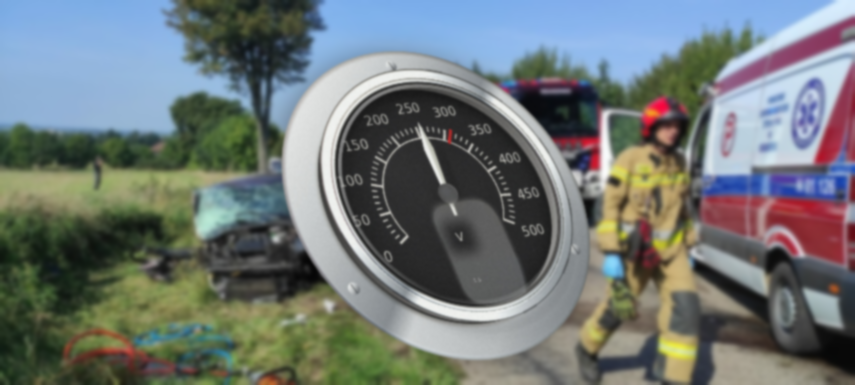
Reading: 250,V
